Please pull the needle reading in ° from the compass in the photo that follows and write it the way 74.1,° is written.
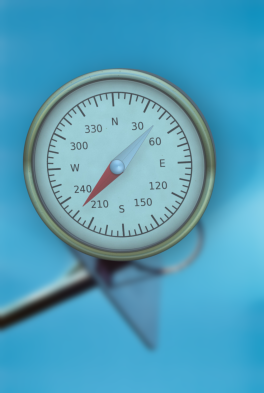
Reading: 225,°
